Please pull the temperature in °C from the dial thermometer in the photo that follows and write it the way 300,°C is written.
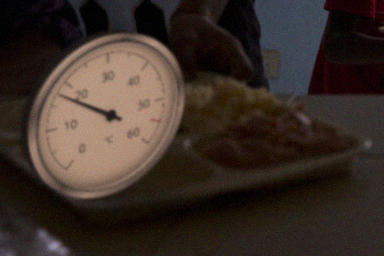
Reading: 17.5,°C
